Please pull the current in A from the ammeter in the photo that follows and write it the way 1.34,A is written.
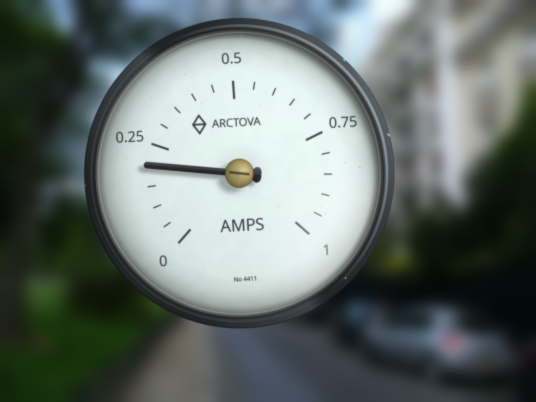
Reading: 0.2,A
